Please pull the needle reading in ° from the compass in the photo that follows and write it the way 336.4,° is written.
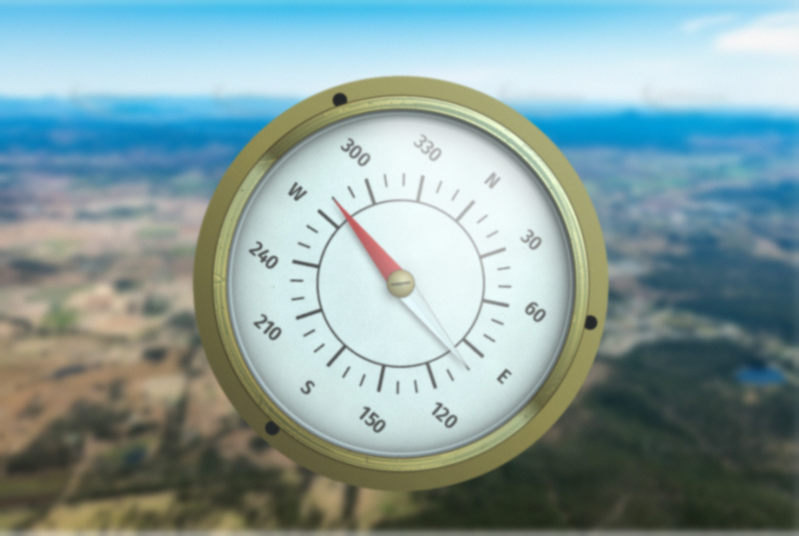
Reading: 280,°
